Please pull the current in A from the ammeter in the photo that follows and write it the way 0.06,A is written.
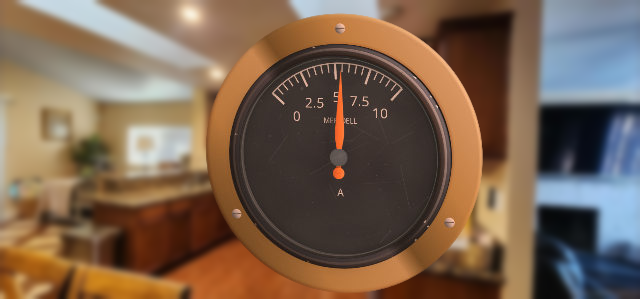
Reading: 5.5,A
